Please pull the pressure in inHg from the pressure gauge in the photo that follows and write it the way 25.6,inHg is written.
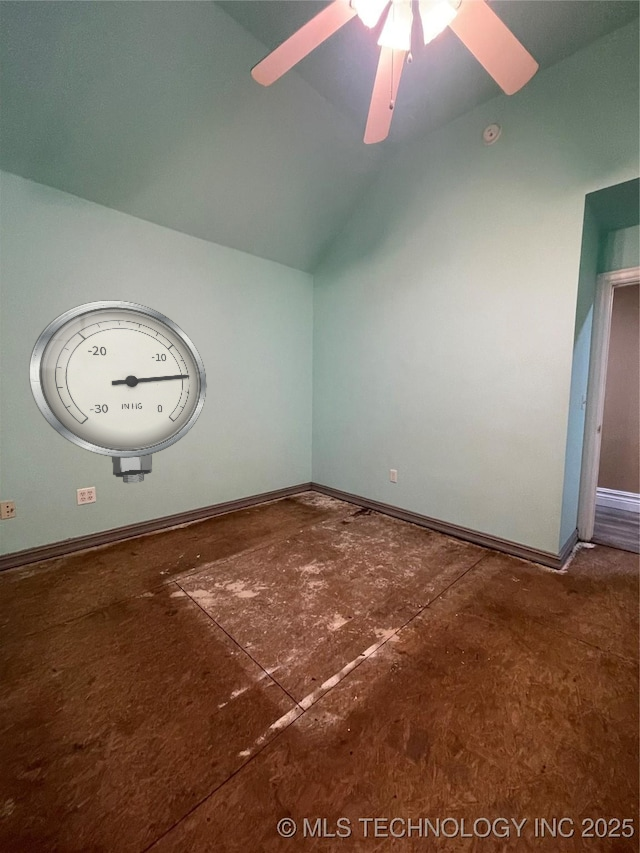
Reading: -6,inHg
